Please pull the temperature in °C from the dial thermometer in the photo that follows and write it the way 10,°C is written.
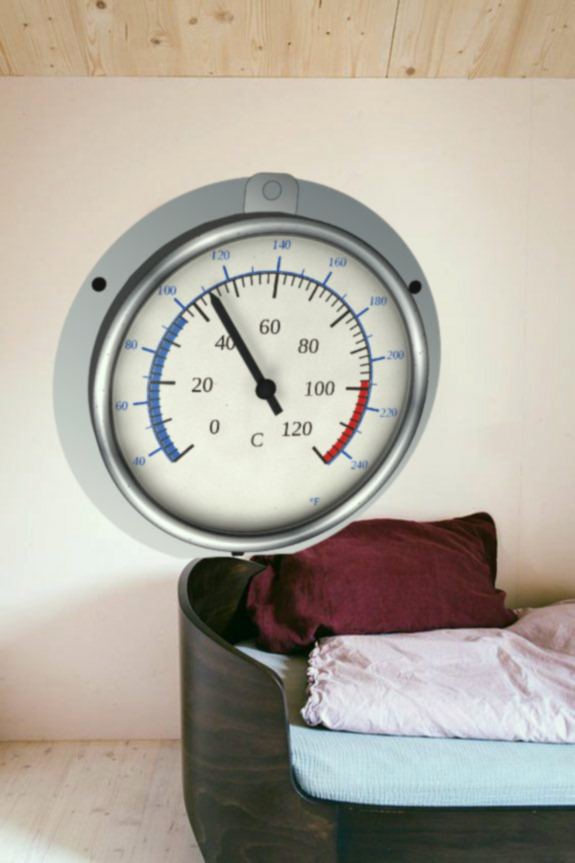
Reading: 44,°C
